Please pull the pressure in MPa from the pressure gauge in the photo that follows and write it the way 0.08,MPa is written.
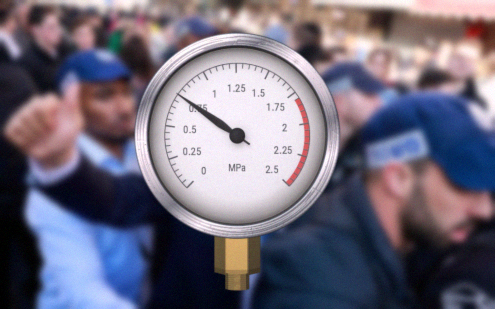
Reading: 0.75,MPa
